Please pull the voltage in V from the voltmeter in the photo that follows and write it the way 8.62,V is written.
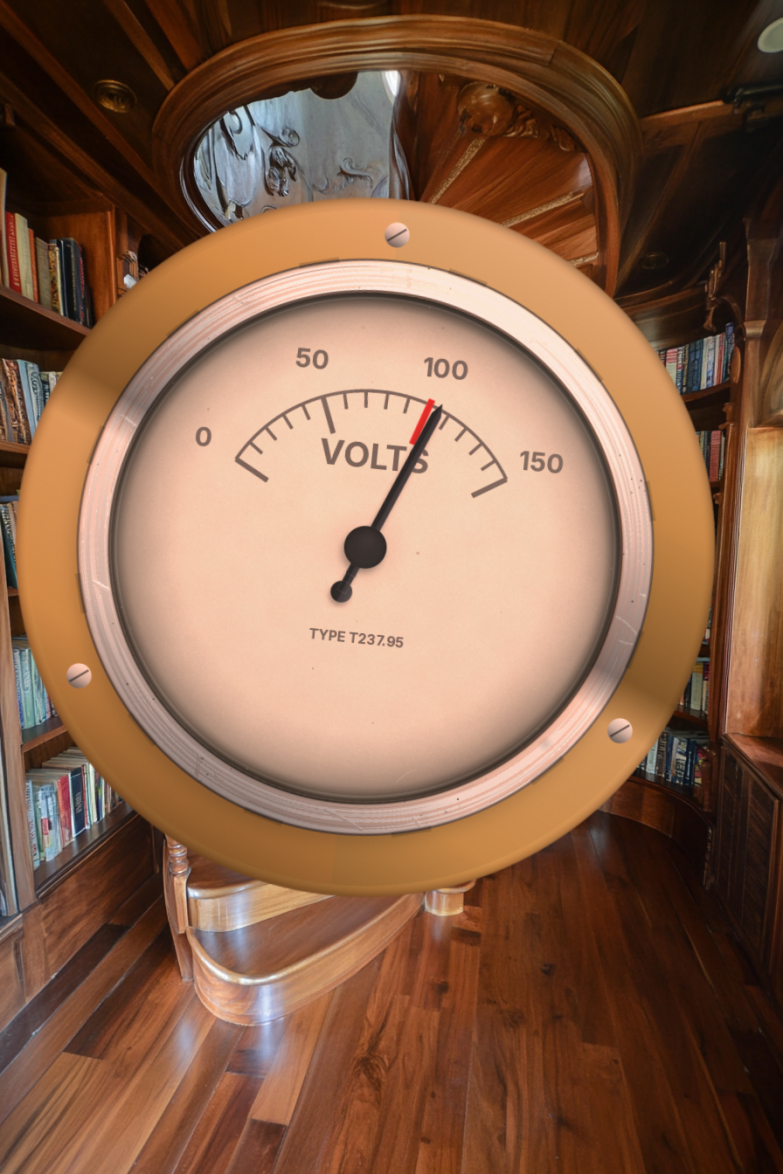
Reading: 105,V
